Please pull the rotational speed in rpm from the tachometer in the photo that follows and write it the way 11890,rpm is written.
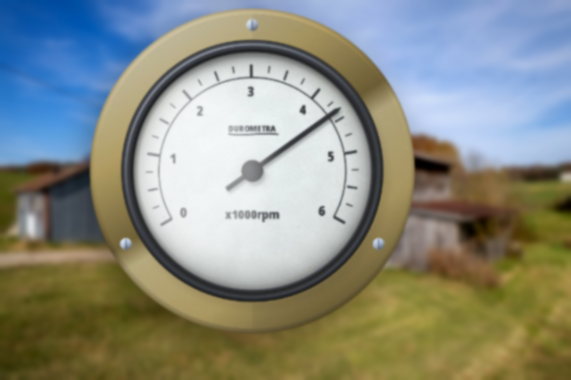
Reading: 4375,rpm
